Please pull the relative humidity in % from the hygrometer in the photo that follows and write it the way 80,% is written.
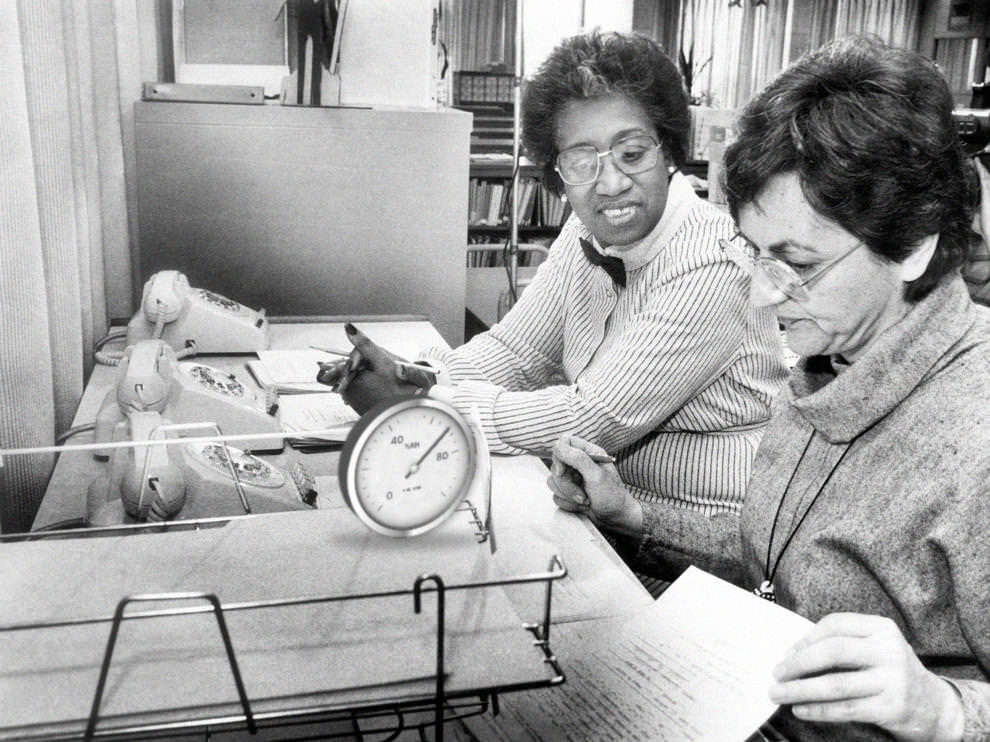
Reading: 68,%
